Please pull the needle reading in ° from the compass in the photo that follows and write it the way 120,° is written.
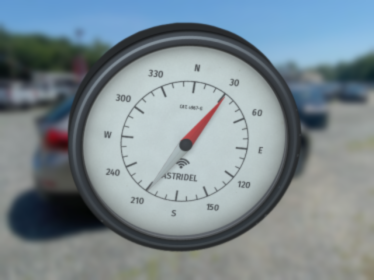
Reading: 30,°
